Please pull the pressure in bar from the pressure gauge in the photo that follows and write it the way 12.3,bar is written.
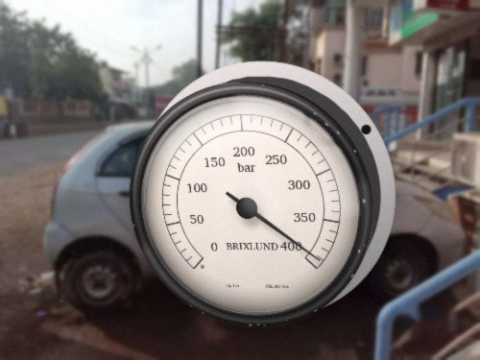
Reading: 390,bar
